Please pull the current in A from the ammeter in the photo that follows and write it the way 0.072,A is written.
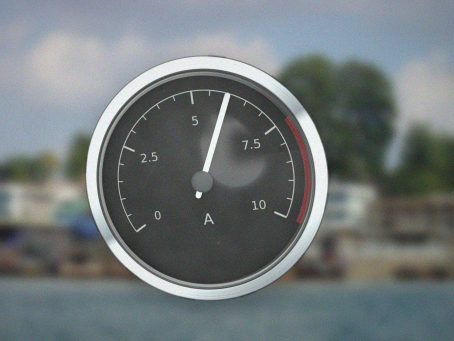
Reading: 6,A
